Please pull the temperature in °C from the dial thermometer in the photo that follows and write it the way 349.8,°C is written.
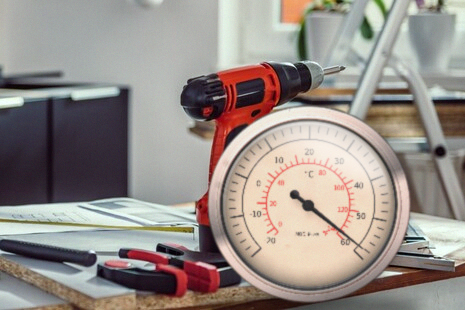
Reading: 58,°C
